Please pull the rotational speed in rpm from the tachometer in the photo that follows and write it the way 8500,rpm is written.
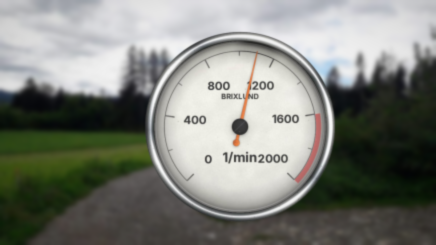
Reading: 1100,rpm
